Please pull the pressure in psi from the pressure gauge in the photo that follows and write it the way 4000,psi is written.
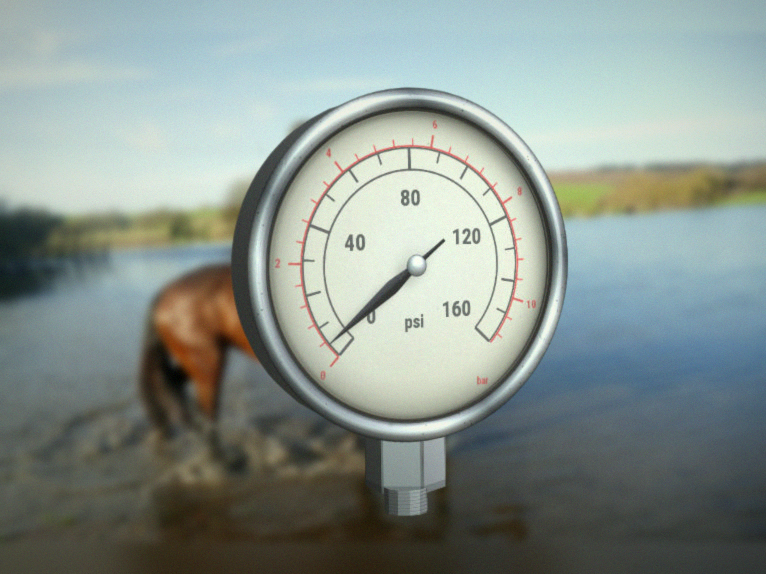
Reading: 5,psi
